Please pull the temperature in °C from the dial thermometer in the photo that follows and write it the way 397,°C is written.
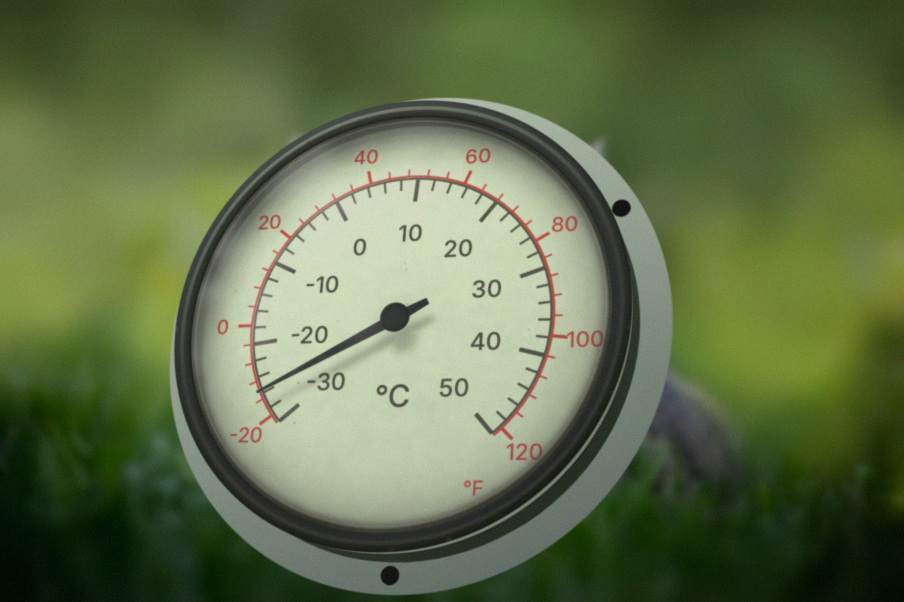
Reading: -26,°C
